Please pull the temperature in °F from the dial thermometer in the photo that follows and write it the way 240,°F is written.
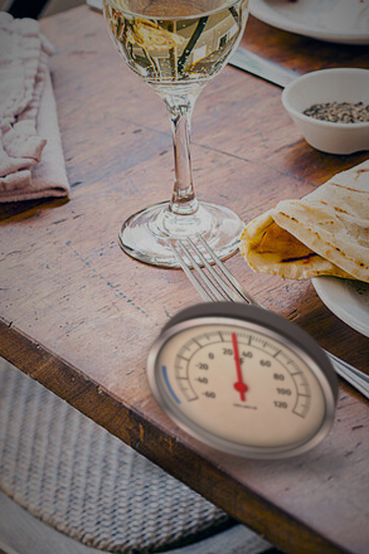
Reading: 30,°F
